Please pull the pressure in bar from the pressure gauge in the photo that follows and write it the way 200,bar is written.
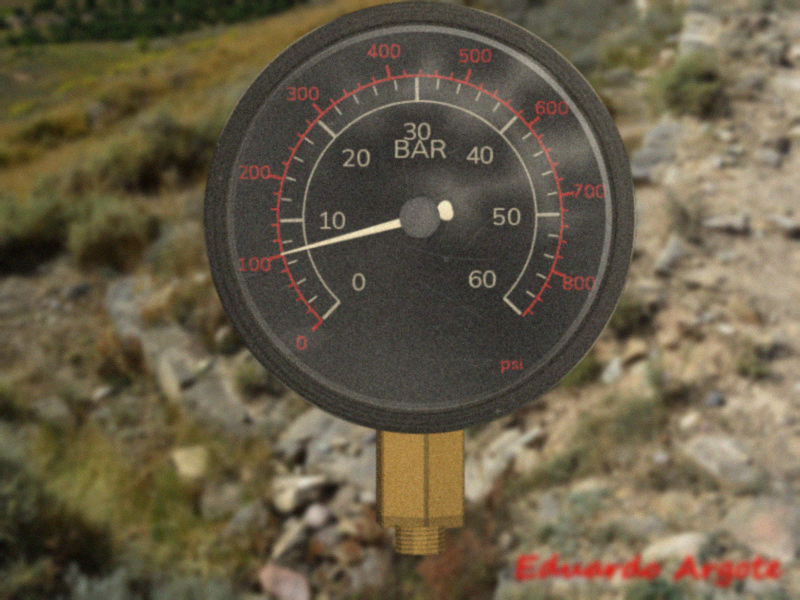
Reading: 7,bar
